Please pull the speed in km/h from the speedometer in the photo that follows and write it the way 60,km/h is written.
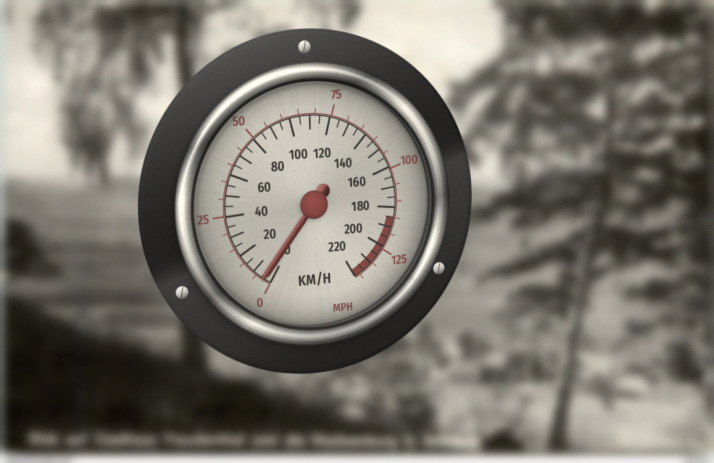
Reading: 5,km/h
